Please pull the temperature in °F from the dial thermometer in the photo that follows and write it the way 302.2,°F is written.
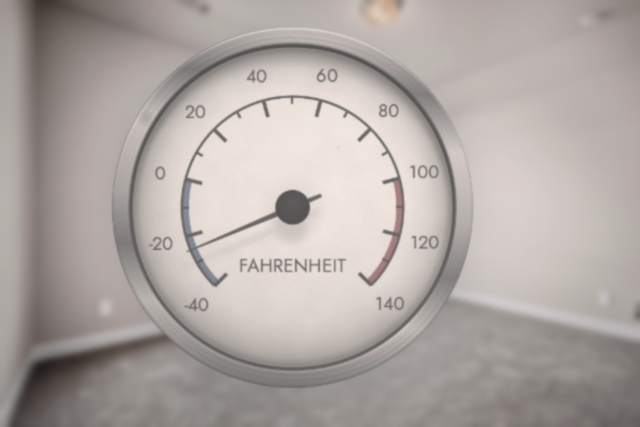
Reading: -25,°F
